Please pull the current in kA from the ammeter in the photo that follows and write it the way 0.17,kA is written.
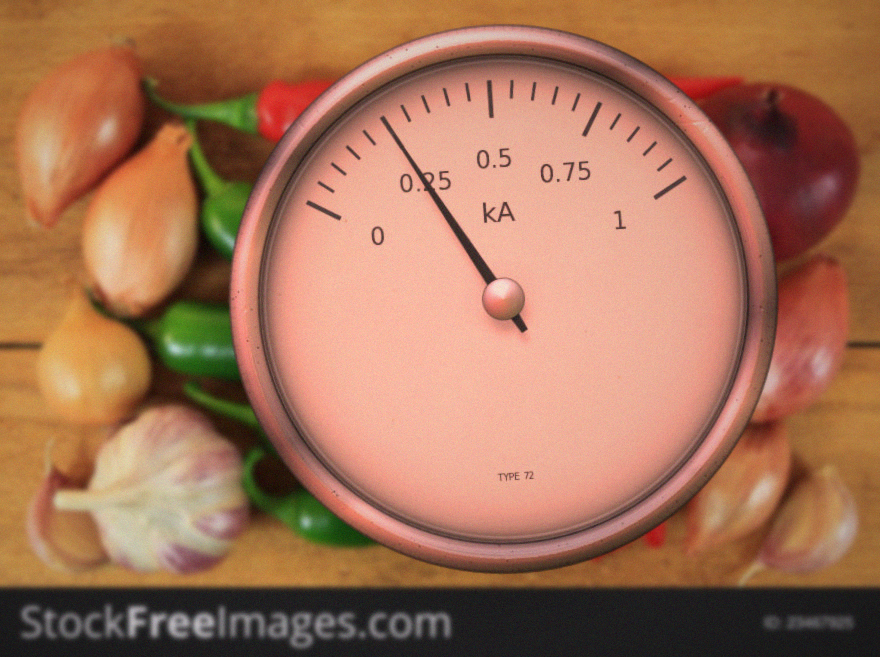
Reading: 0.25,kA
